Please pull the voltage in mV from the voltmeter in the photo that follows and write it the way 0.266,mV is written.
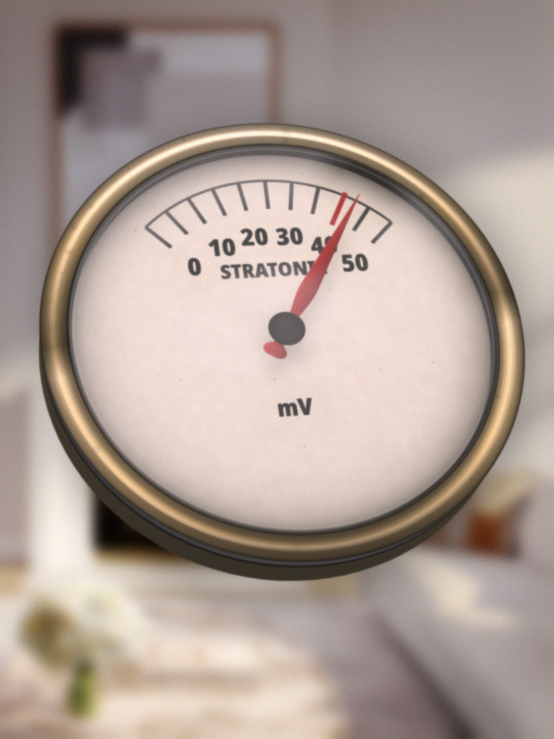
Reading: 42.5,mV
